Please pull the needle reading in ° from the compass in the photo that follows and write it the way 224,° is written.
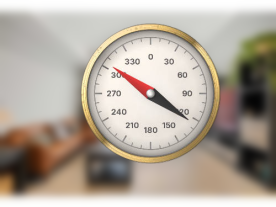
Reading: 305,°
